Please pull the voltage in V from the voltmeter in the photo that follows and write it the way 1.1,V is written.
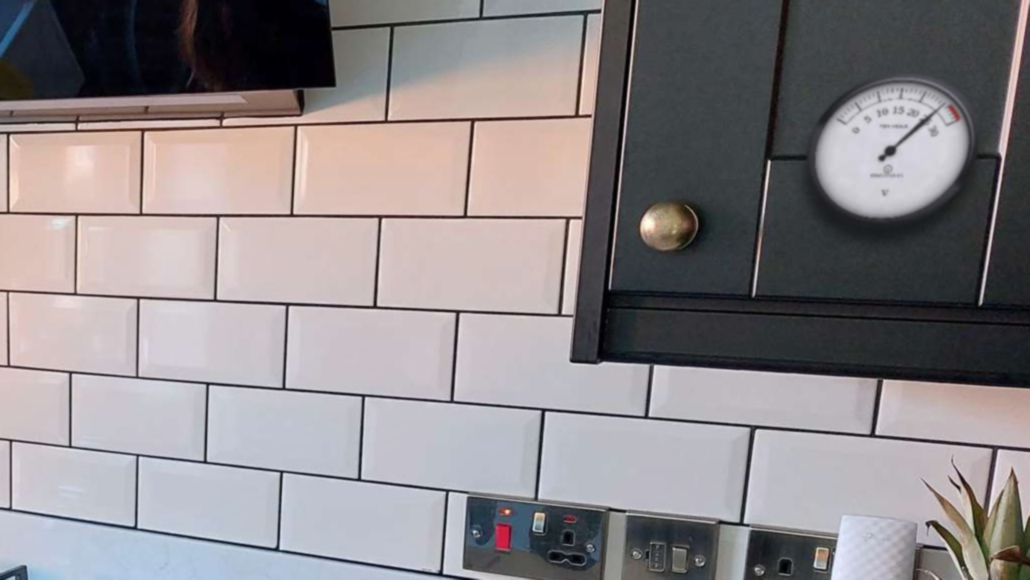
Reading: 25,V
